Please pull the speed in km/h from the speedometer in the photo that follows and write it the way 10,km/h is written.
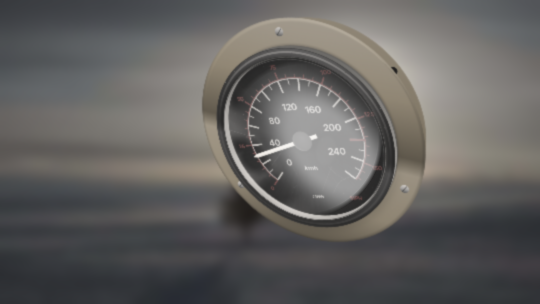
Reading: 30,km/h
